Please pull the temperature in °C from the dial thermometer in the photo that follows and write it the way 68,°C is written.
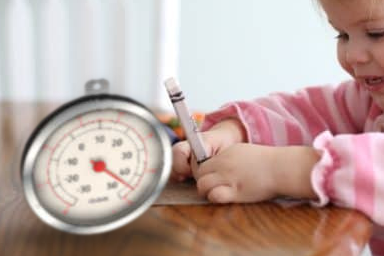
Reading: 45,°C
